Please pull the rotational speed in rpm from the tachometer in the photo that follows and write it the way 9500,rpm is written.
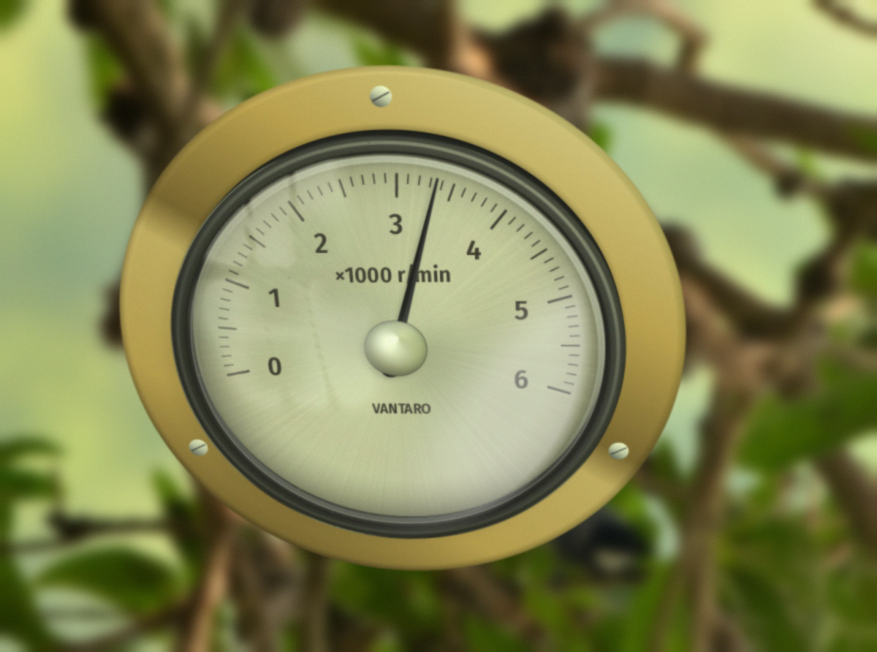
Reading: 3350,rpm
